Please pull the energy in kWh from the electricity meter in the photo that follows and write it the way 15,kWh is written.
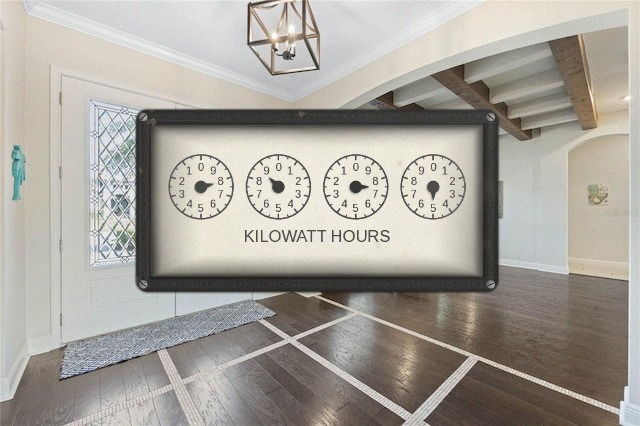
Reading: 7875,kWh
